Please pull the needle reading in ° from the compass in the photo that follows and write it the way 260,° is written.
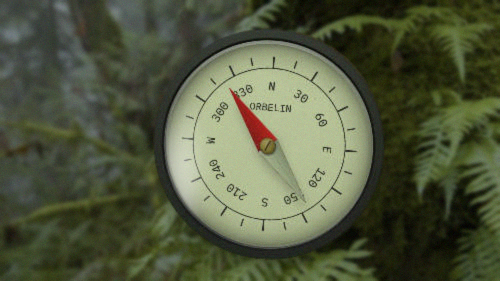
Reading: 322.5,°
